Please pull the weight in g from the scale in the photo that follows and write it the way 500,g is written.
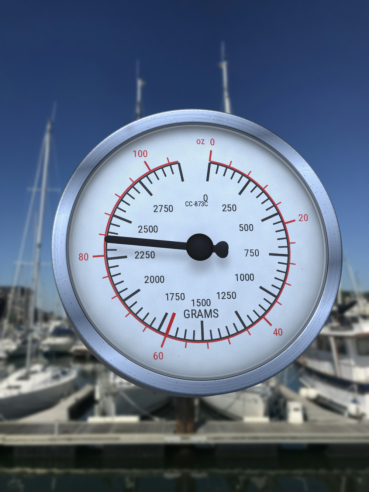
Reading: 2350,g
